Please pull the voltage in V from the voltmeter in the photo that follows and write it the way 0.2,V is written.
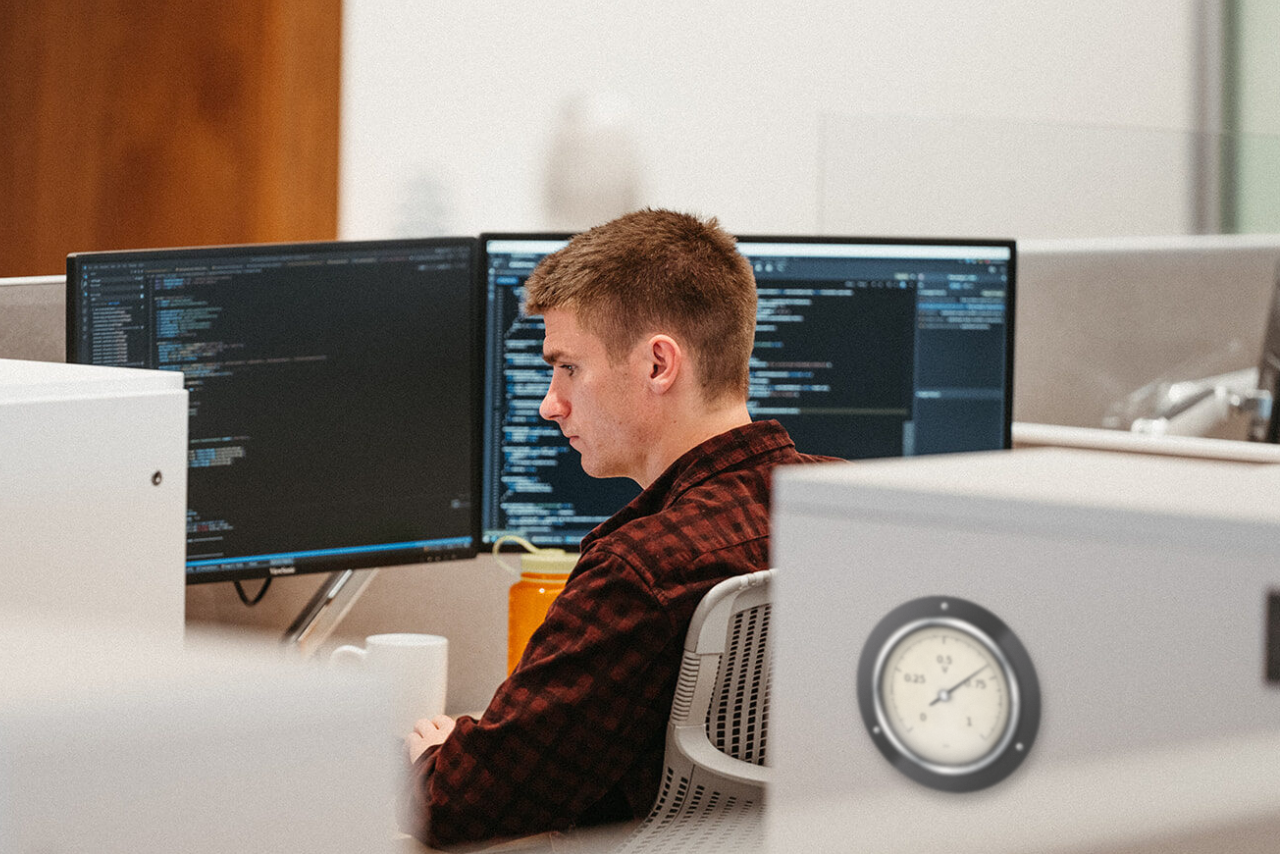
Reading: 0.7,V
